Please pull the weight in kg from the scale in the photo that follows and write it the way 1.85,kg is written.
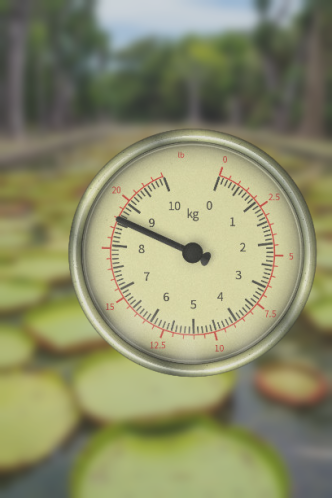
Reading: 8.6,kg
